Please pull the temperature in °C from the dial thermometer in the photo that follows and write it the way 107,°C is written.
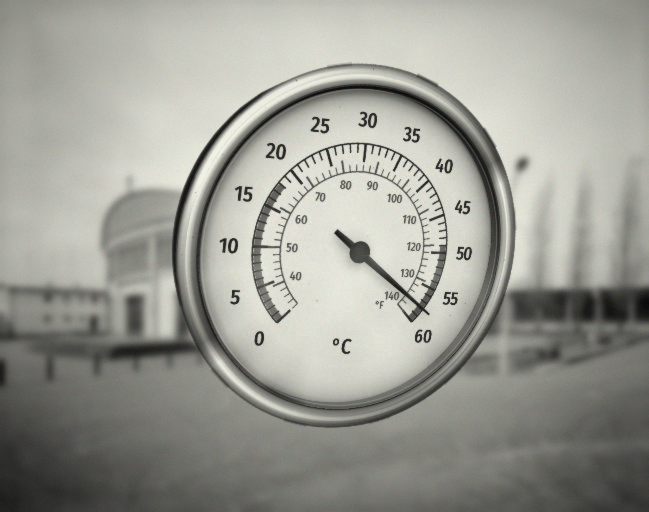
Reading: 58,°C
